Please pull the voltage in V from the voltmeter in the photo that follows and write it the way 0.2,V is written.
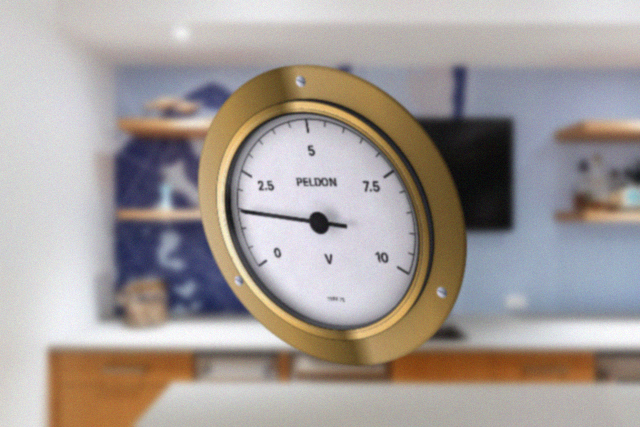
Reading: 1.5,V
